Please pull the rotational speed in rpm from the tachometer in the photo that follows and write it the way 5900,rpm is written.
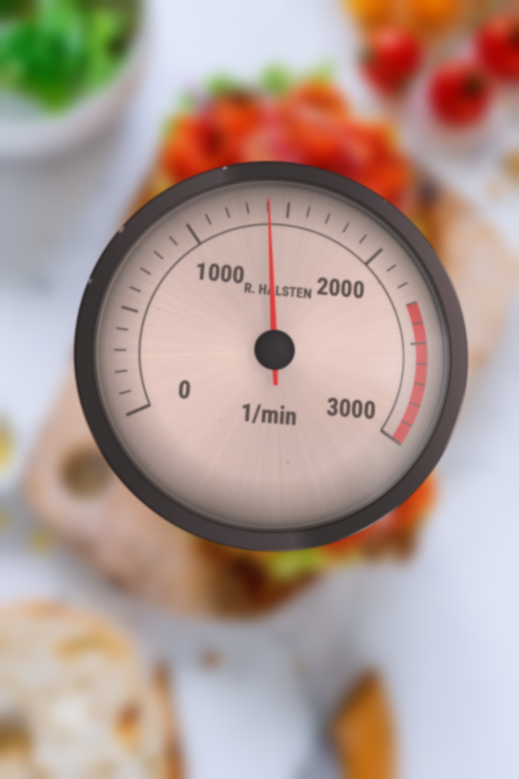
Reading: 1400,rpm
